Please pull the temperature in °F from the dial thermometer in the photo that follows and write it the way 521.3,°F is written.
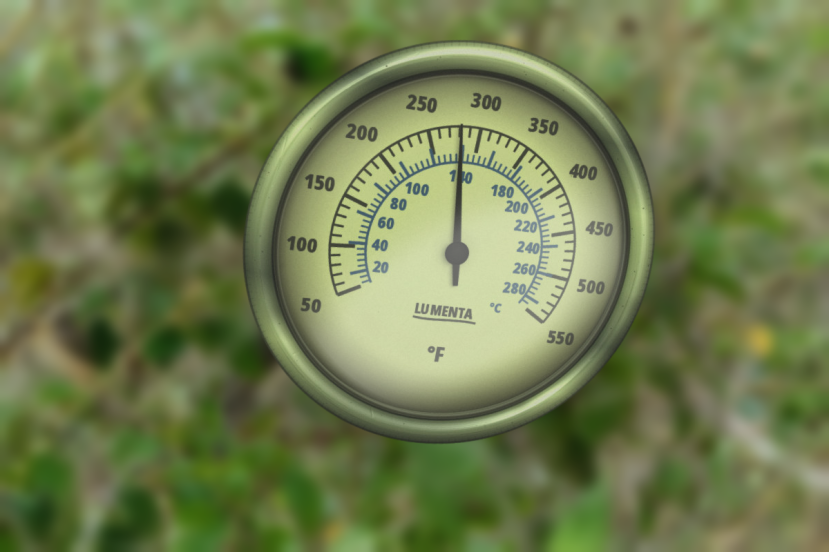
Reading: 280,°F
